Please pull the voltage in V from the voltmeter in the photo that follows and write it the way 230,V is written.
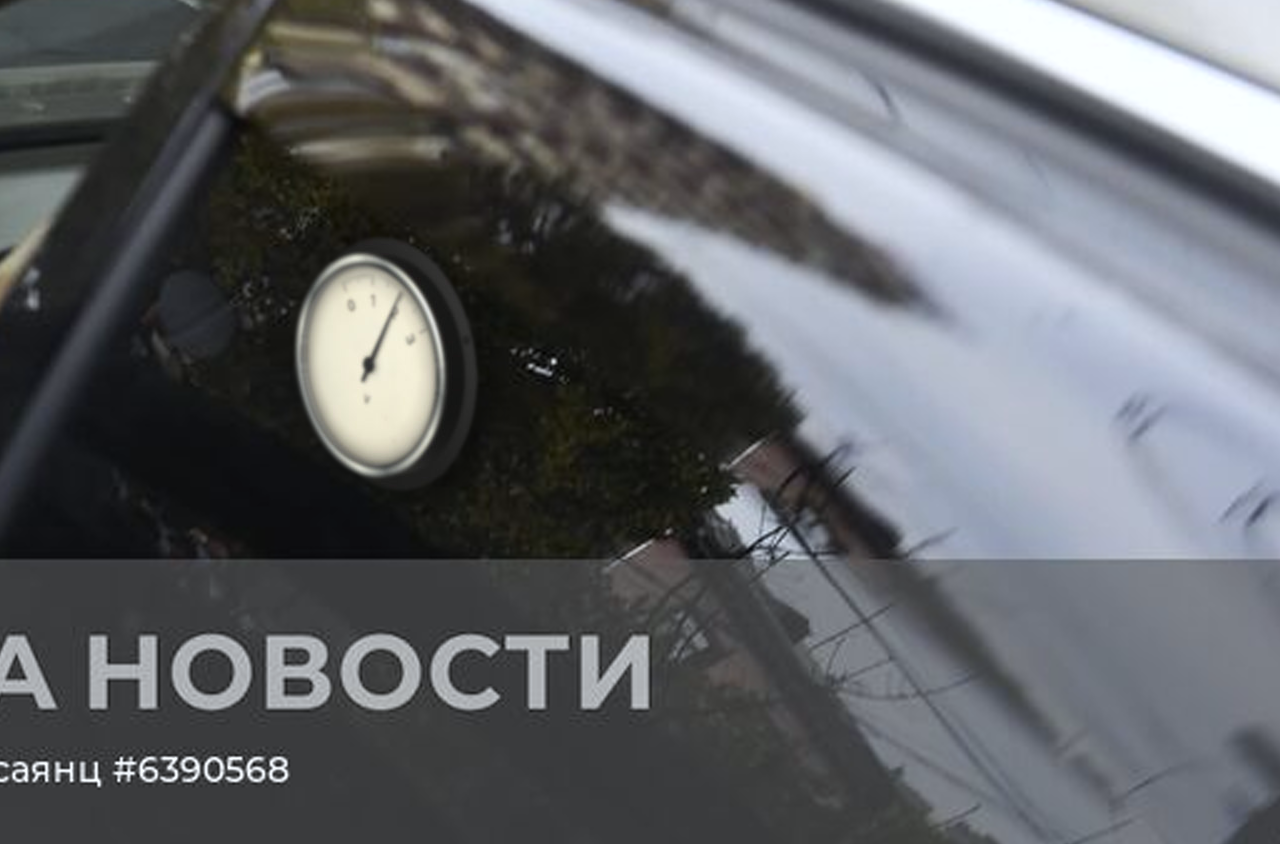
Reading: 2,V
